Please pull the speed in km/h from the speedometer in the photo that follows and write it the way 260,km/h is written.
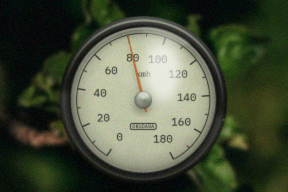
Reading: 80,km/h
